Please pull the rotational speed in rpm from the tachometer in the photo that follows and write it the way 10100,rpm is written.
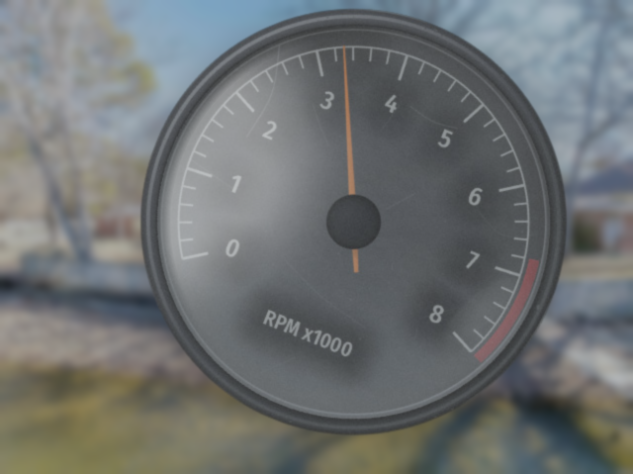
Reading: 3300,rpm
